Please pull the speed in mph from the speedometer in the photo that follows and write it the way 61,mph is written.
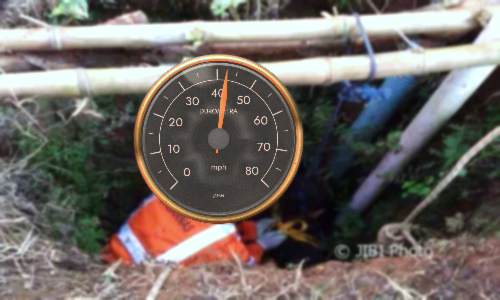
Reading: 42.5,mph
